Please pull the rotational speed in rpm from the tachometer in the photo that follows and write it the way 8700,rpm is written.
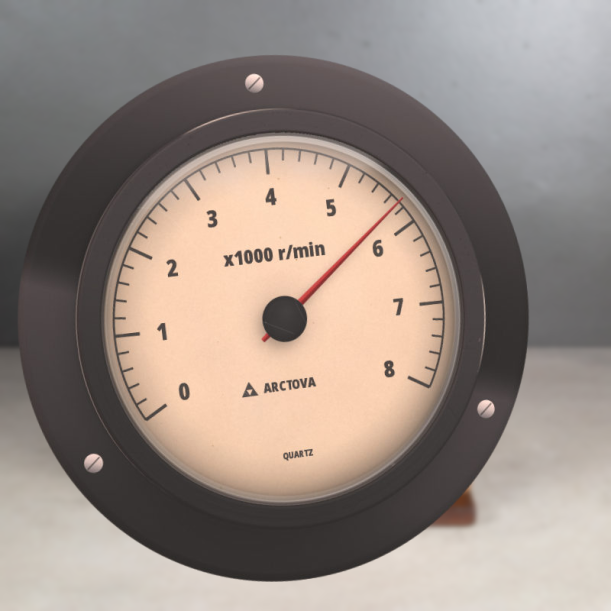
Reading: 5700,rpm
